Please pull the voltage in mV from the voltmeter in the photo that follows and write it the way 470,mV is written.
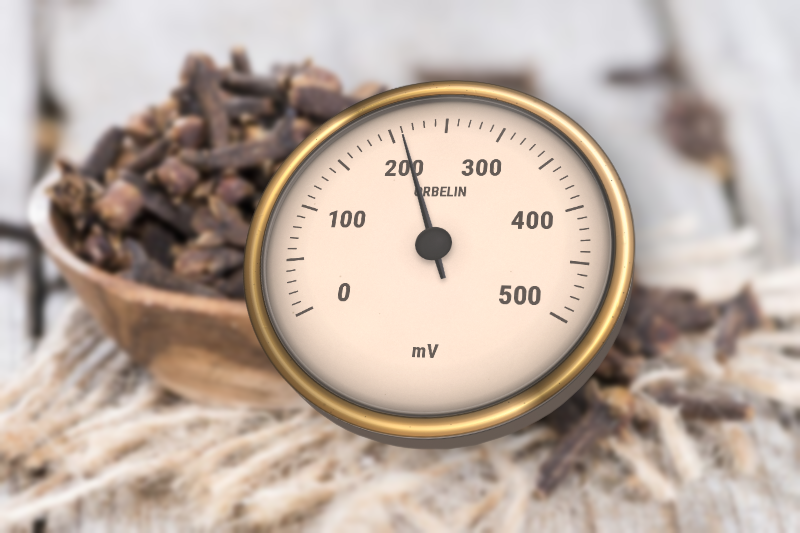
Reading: 210,mV
